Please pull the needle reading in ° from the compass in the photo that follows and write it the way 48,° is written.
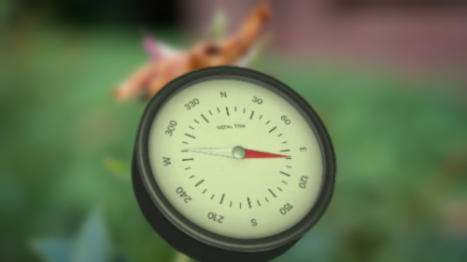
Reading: 100,°
